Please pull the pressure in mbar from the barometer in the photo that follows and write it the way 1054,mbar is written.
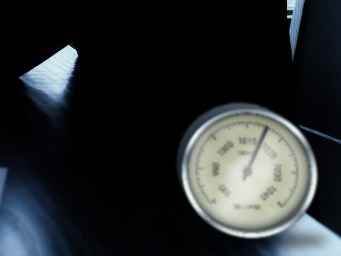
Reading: 1015,mbar
